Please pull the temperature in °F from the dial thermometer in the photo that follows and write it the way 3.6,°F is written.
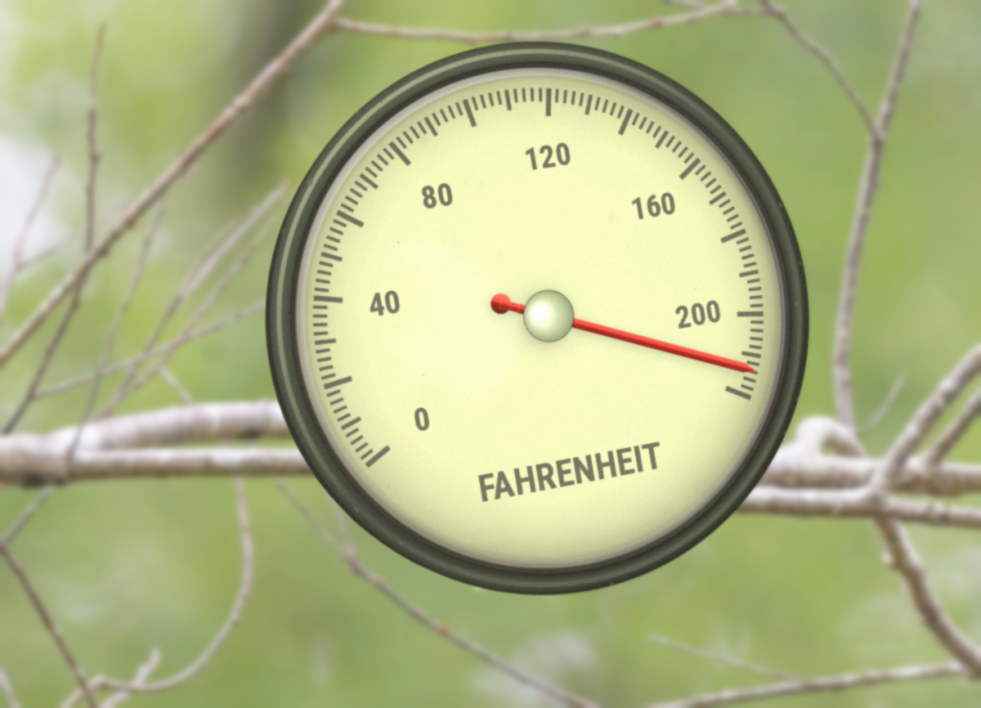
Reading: 214,°F
